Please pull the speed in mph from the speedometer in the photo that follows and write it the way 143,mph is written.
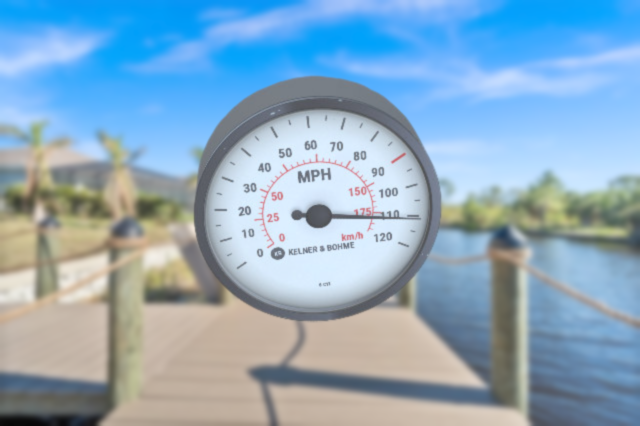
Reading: 110,mph
